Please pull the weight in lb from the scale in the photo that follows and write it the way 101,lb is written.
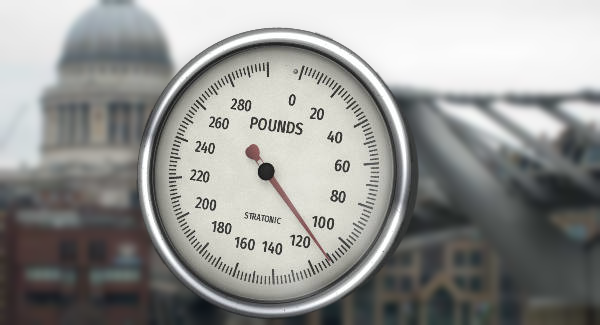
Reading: 110,lb
